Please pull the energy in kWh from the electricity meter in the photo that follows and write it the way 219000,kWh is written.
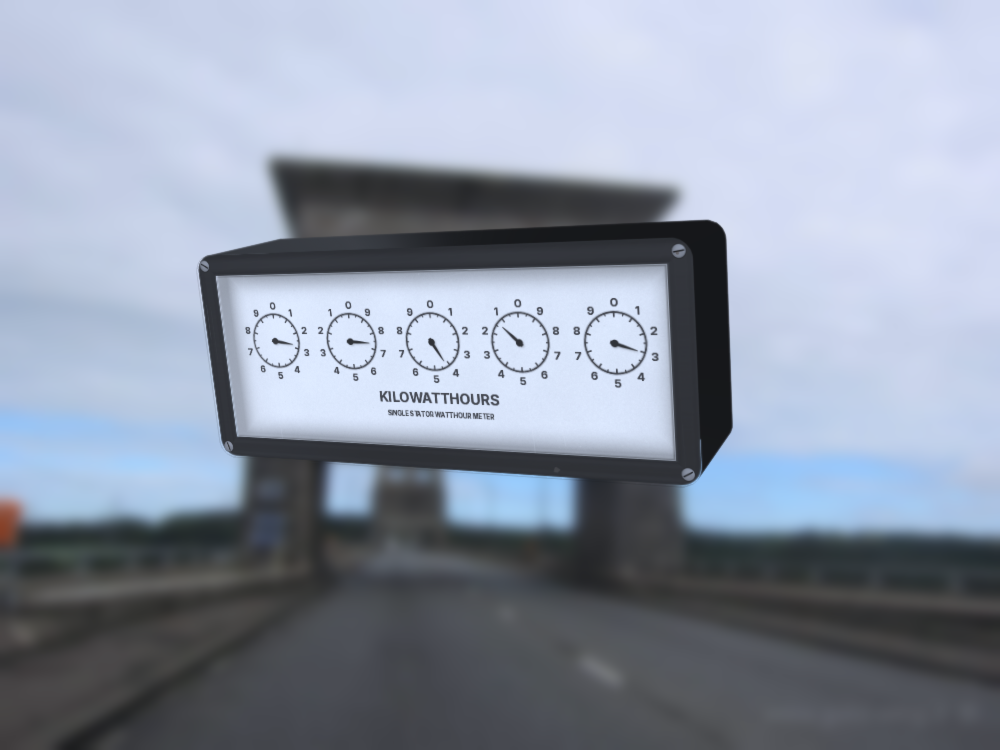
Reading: 27413,kWh
